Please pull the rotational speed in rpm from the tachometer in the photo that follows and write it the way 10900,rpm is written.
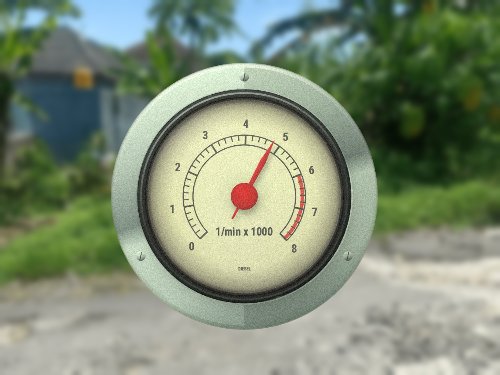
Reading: 4800,rpm
